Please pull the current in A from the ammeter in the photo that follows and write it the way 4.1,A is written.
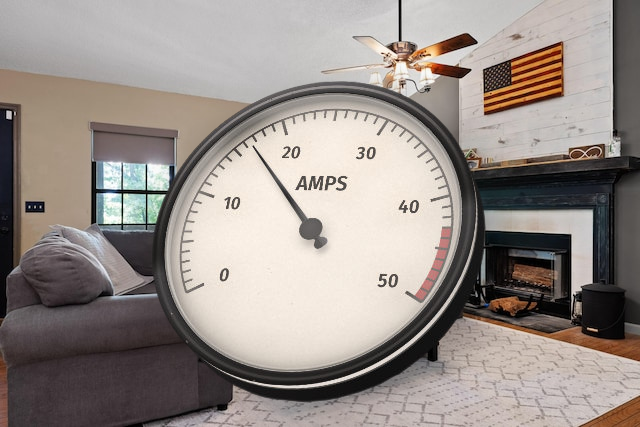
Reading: 16.5,A
